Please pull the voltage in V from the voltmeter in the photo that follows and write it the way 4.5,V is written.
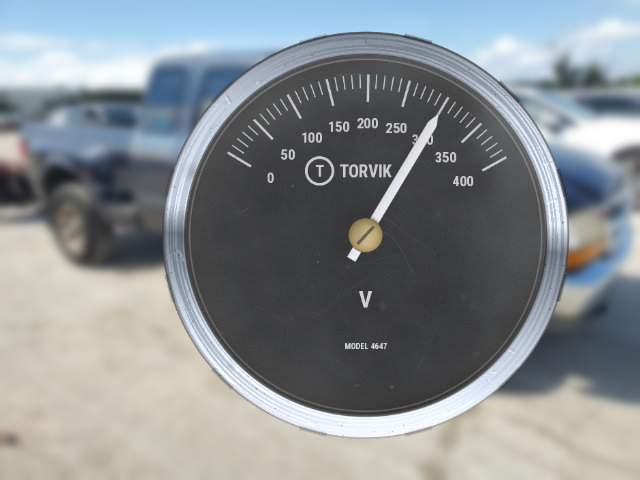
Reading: 300,V
